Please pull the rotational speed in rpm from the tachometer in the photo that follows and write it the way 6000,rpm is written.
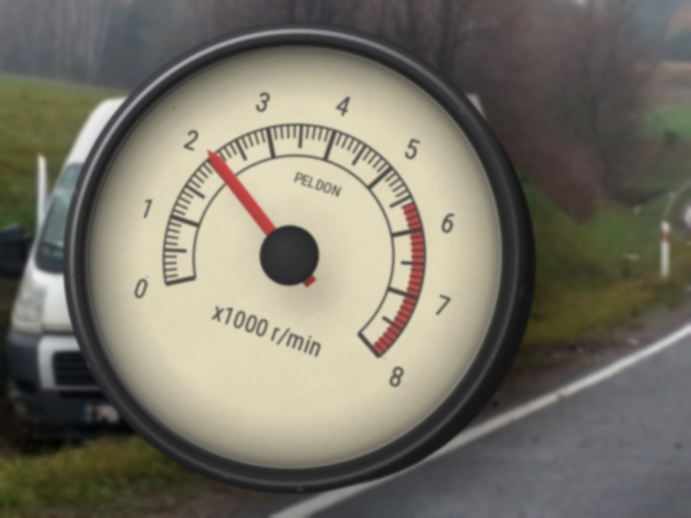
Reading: 2100,rpm
